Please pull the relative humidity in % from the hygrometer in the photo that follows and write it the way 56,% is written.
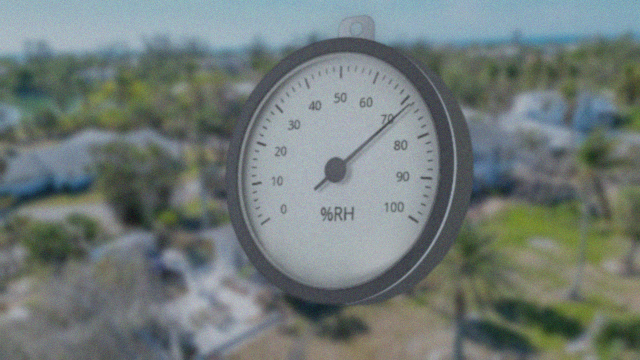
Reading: 72,%
